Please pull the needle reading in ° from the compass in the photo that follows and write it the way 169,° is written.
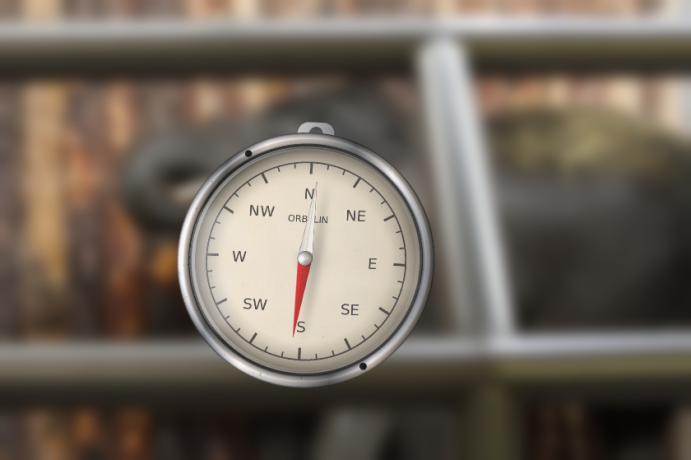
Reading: 185,°
